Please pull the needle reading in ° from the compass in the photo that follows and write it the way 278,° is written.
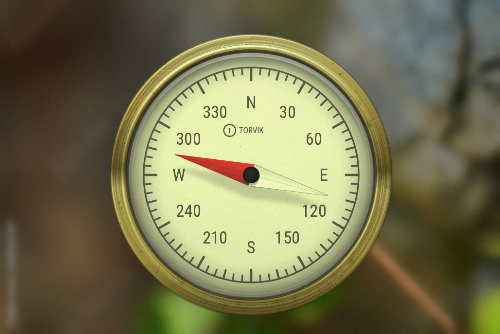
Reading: 285,°
